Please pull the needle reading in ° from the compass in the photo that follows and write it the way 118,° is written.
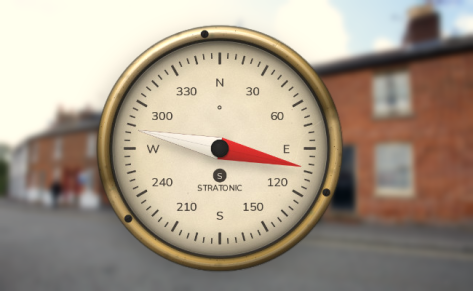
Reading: 102.5,°
